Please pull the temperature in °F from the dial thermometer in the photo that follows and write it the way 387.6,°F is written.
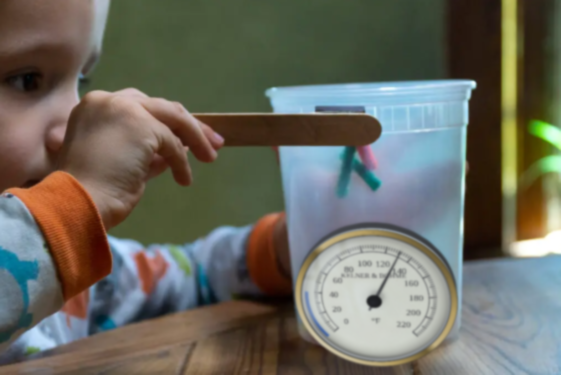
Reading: 130,°F
